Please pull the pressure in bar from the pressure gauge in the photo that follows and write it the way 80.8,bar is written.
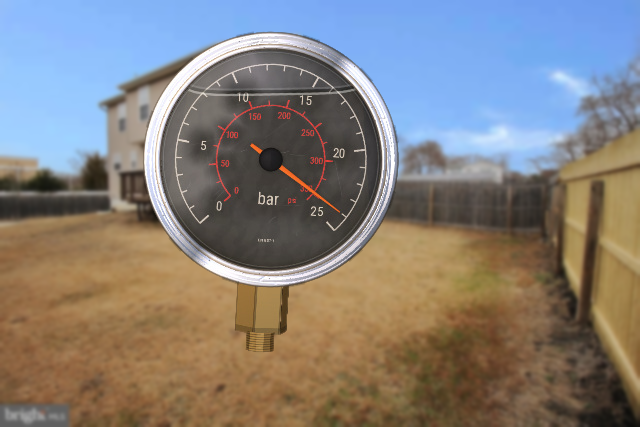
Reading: 24,bar
